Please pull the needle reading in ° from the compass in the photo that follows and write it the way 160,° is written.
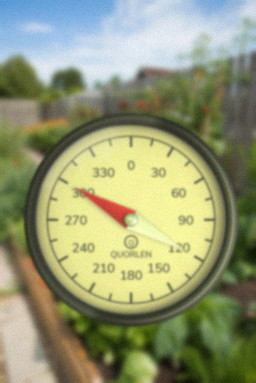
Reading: 300,°
